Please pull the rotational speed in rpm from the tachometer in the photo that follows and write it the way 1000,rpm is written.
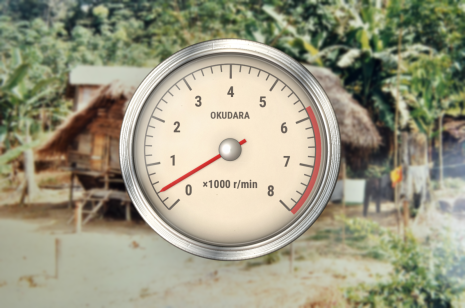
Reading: 400,rpm
